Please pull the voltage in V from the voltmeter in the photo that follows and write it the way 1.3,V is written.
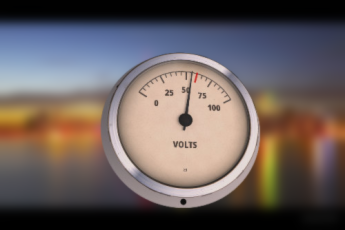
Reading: 55,V
